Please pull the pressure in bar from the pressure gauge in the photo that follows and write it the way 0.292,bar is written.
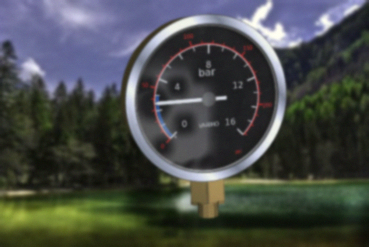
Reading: 2.5,bar
